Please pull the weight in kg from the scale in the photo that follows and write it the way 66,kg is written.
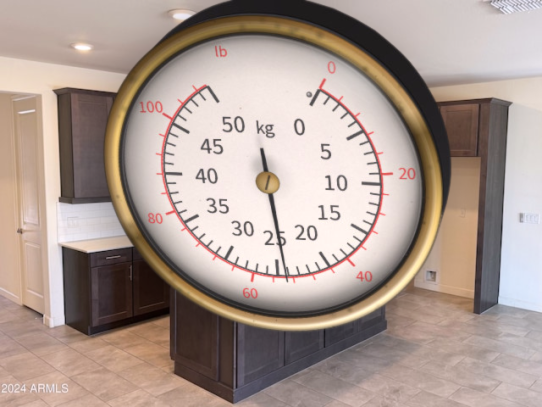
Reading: 24,kg
